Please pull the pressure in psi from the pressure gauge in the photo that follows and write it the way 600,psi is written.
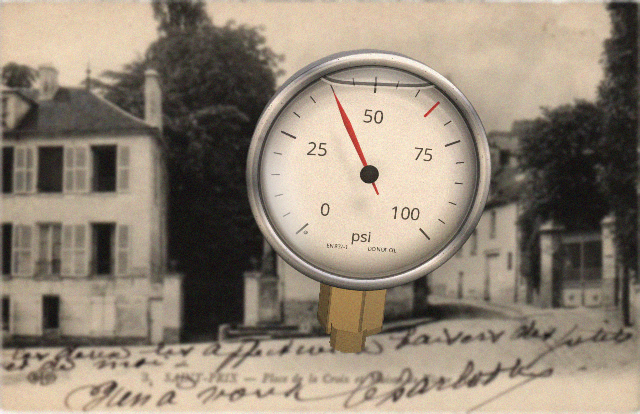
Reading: 40,psi
